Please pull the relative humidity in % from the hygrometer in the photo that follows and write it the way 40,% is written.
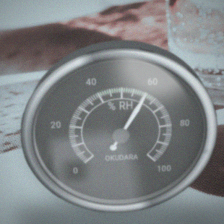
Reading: 60,%
